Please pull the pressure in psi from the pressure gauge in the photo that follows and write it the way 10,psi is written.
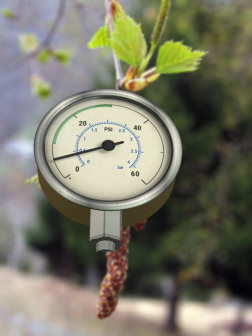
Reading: 5,psi
